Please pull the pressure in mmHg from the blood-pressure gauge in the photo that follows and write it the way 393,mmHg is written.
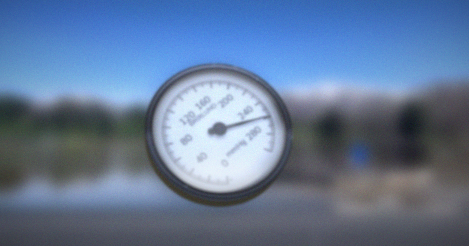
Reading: 260,mmHg
